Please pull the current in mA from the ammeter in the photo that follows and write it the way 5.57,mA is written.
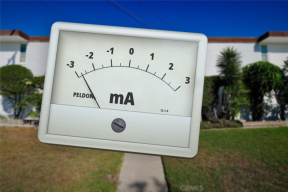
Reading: -2.75,mA
